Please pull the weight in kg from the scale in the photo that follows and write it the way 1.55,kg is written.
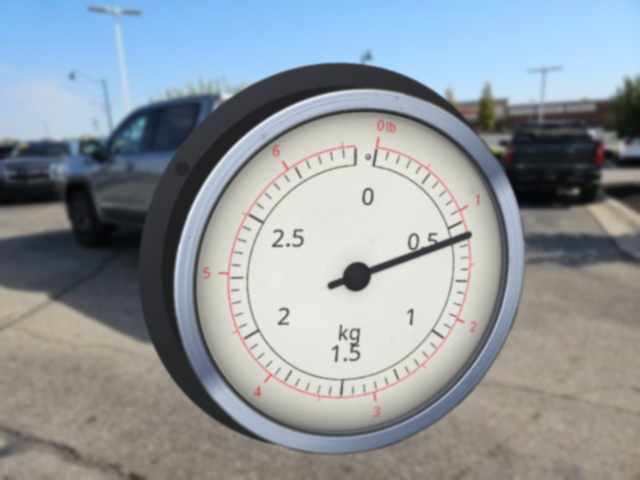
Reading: 0.55,kg
